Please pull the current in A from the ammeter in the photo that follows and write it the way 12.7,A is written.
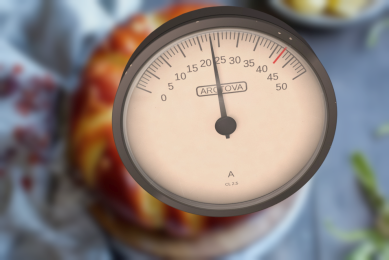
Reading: 23,A
